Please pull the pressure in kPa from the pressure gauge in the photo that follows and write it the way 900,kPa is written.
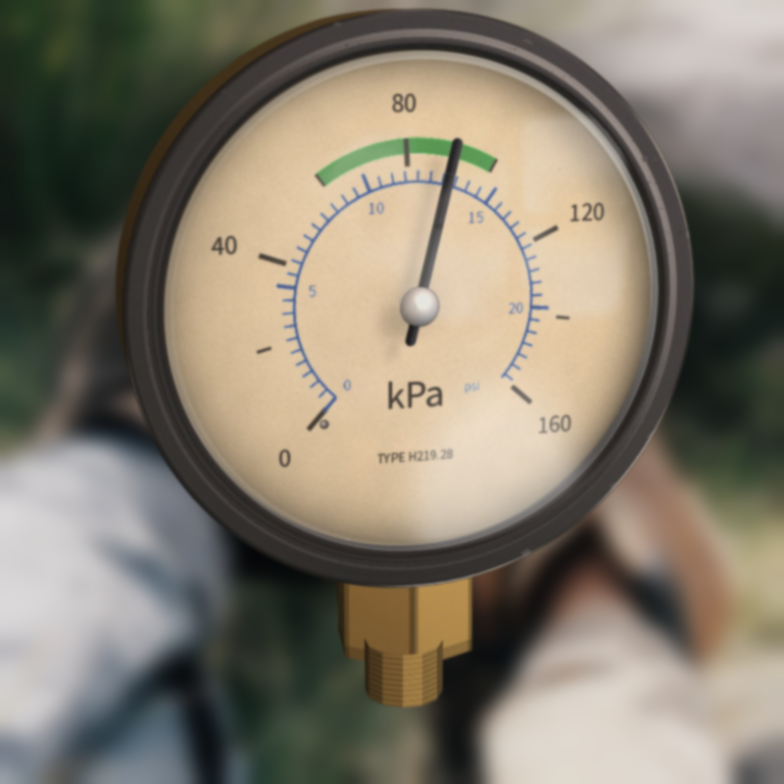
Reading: 90,kPa
